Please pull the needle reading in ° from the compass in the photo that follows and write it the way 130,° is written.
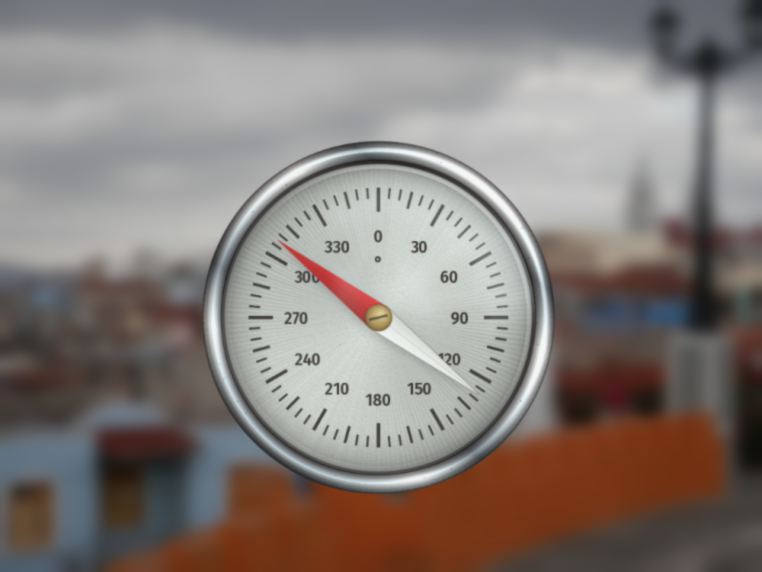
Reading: 307.5,°
